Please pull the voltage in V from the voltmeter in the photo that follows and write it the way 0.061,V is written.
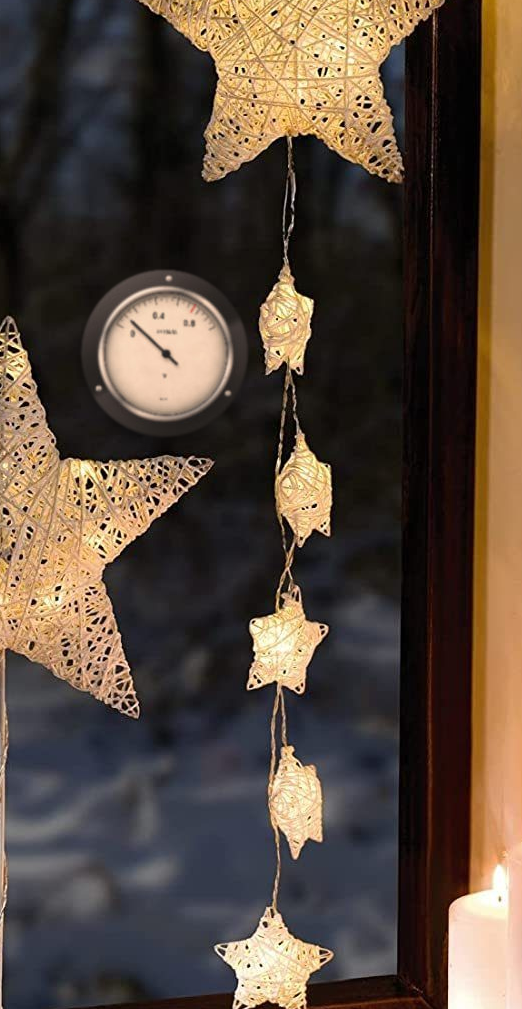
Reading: 0.1,V
